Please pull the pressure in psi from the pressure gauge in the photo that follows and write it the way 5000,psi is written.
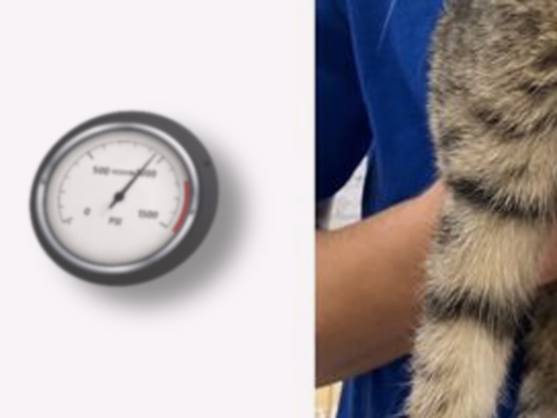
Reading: 950,psi
